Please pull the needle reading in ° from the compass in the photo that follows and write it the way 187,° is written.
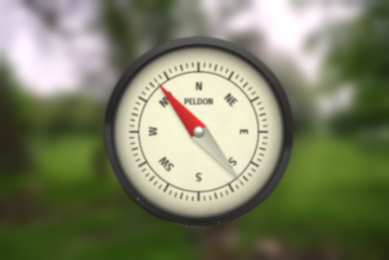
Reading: 320,°
